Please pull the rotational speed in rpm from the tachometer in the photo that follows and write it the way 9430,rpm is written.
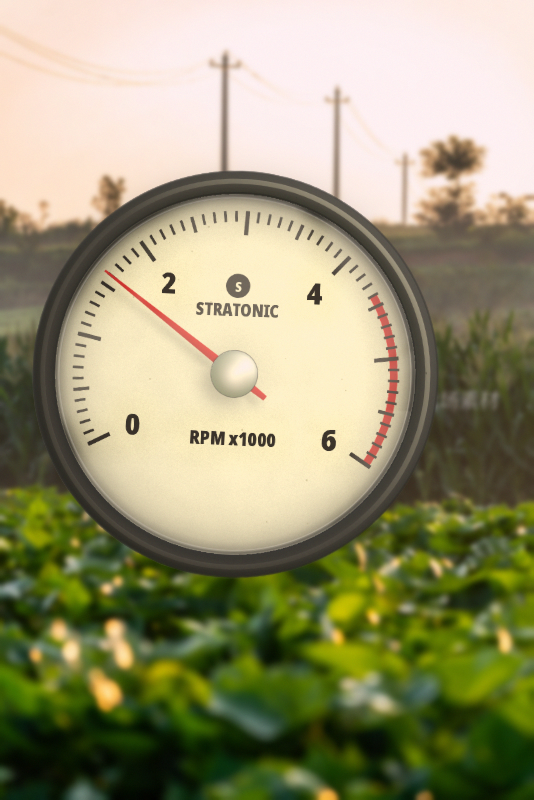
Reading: 1600,rpm
